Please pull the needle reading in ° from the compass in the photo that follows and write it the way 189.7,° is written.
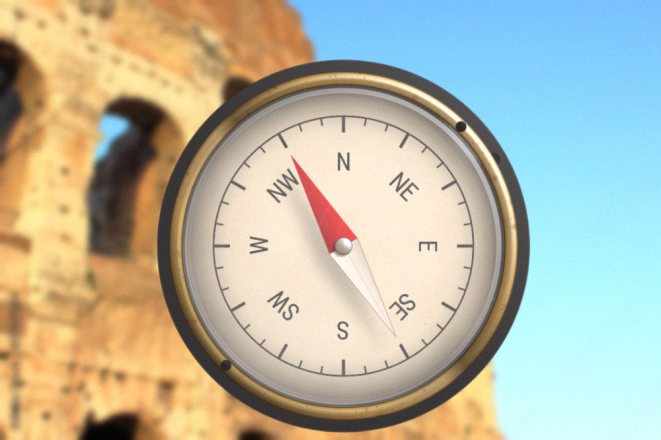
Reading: 330,°
